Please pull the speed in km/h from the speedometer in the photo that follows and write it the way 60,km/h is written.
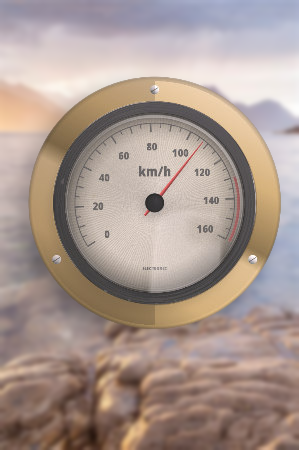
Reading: 107.5,km/h
